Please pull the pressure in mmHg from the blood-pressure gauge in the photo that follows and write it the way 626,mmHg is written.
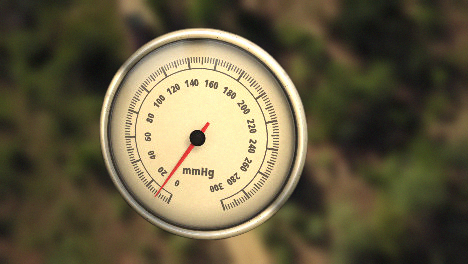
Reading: 10,mmHg
